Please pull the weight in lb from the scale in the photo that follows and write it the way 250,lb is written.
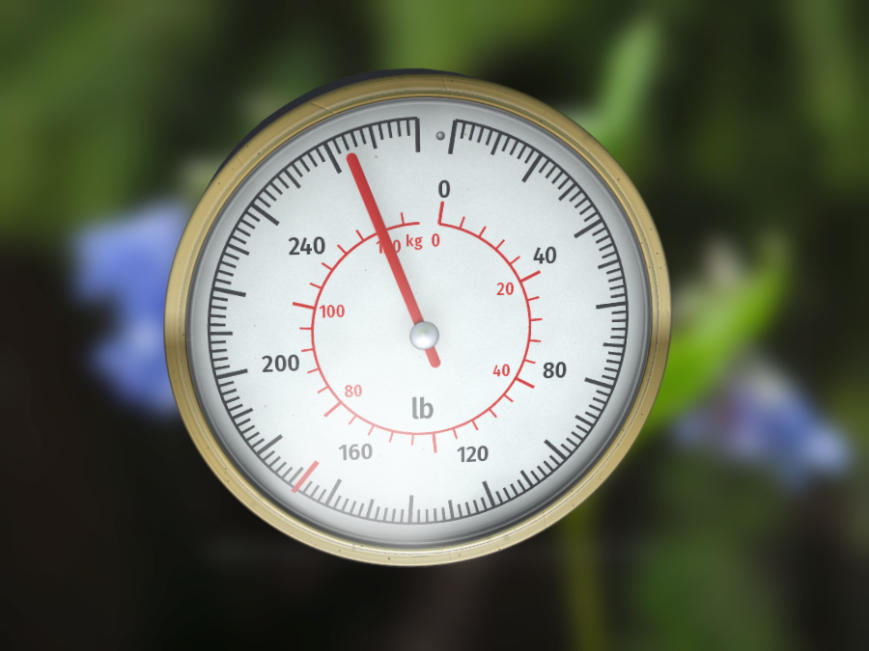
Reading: 264,lb
